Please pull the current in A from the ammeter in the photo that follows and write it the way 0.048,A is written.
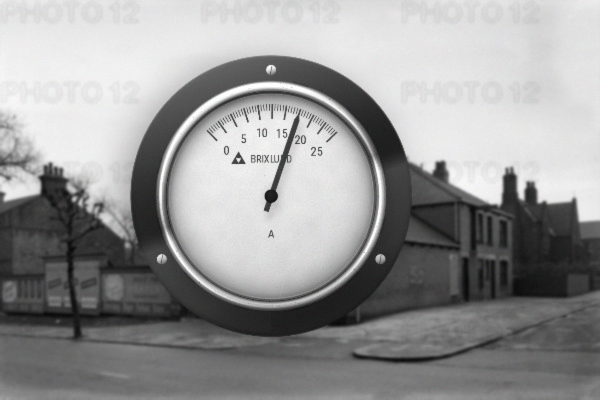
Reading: 17.5,A
